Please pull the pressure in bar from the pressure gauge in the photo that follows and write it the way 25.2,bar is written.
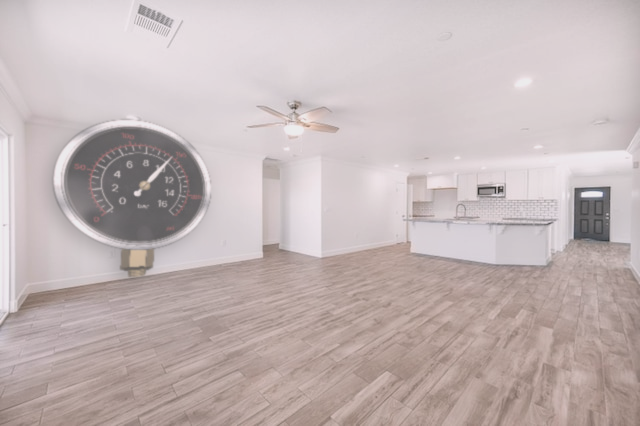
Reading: 10,bar
